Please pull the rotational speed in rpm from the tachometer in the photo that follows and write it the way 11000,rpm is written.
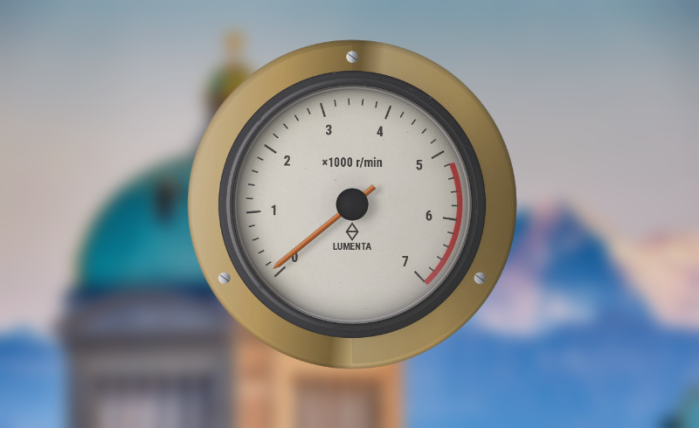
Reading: 100,rpm
